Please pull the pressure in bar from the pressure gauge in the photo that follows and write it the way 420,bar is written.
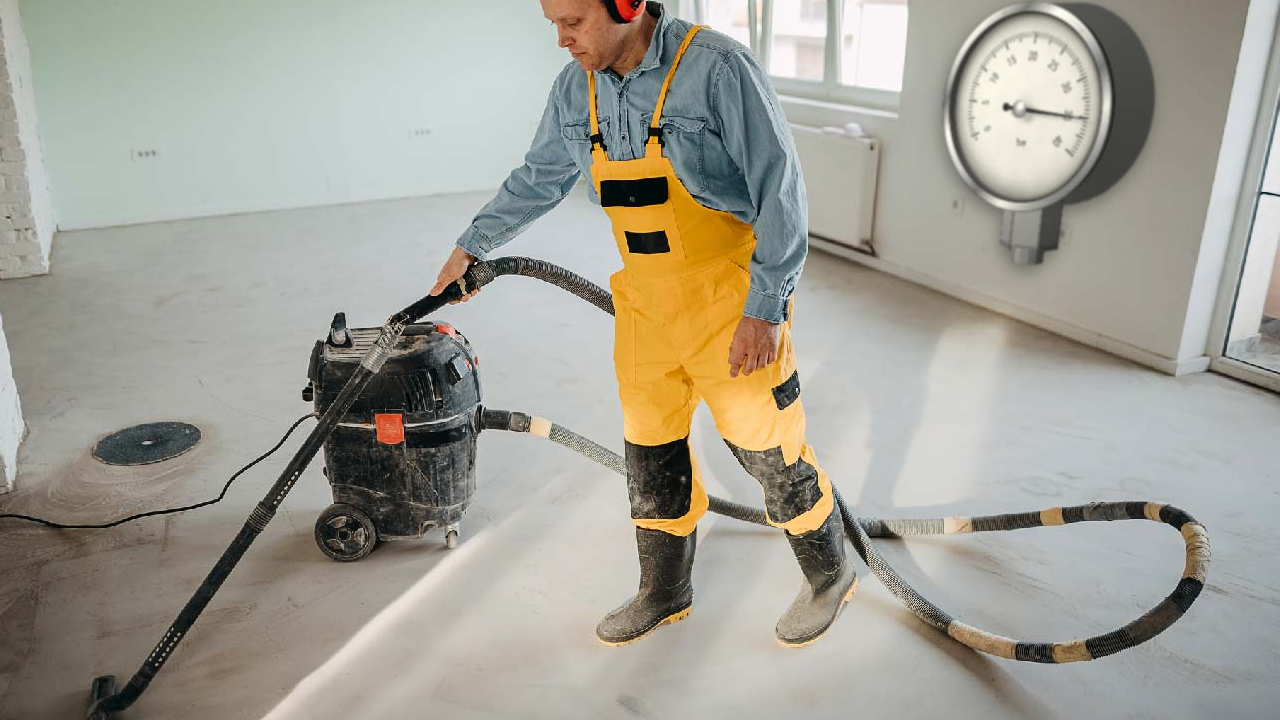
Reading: 35,bar
